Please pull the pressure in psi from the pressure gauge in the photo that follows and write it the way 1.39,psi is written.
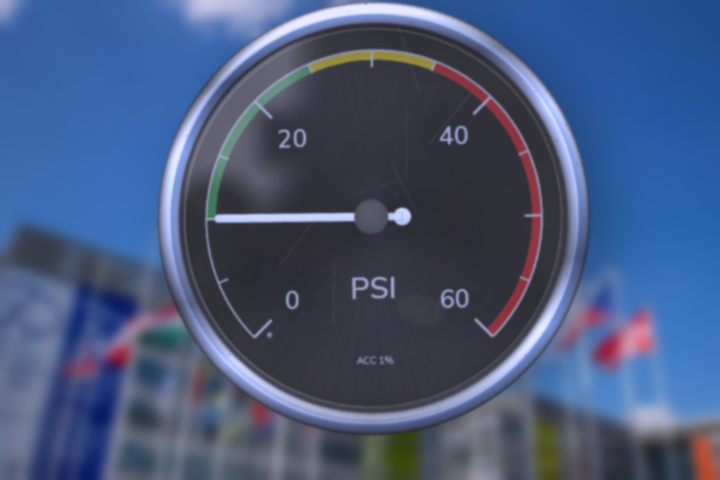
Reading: 10,psi
